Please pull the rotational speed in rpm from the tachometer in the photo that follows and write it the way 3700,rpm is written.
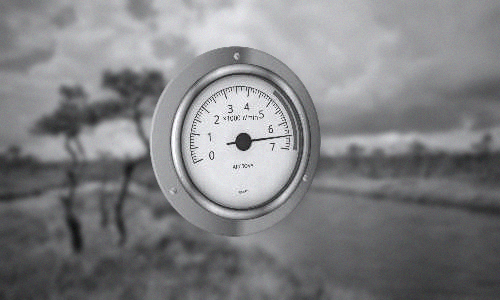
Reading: 6500,rpm
